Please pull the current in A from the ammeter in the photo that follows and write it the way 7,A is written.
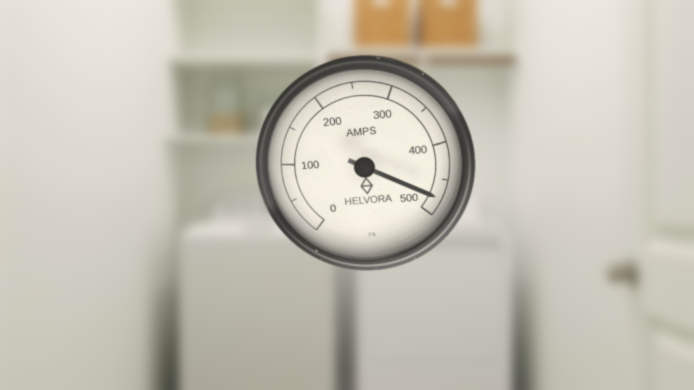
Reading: 475,A
